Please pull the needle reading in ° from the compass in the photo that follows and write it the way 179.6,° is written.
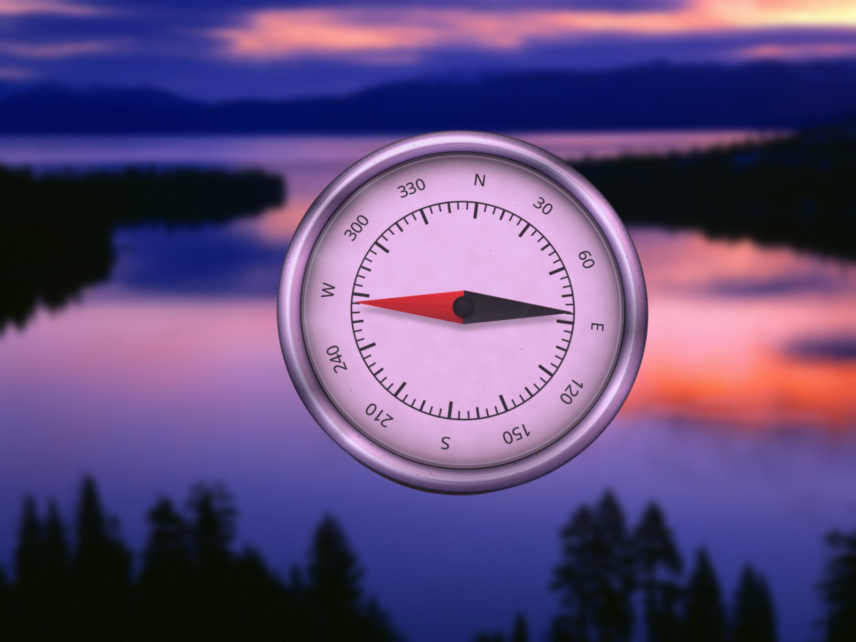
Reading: 265,°
